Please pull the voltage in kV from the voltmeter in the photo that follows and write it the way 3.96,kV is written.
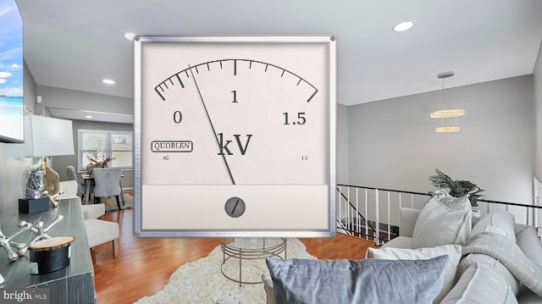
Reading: 0.65,kV
